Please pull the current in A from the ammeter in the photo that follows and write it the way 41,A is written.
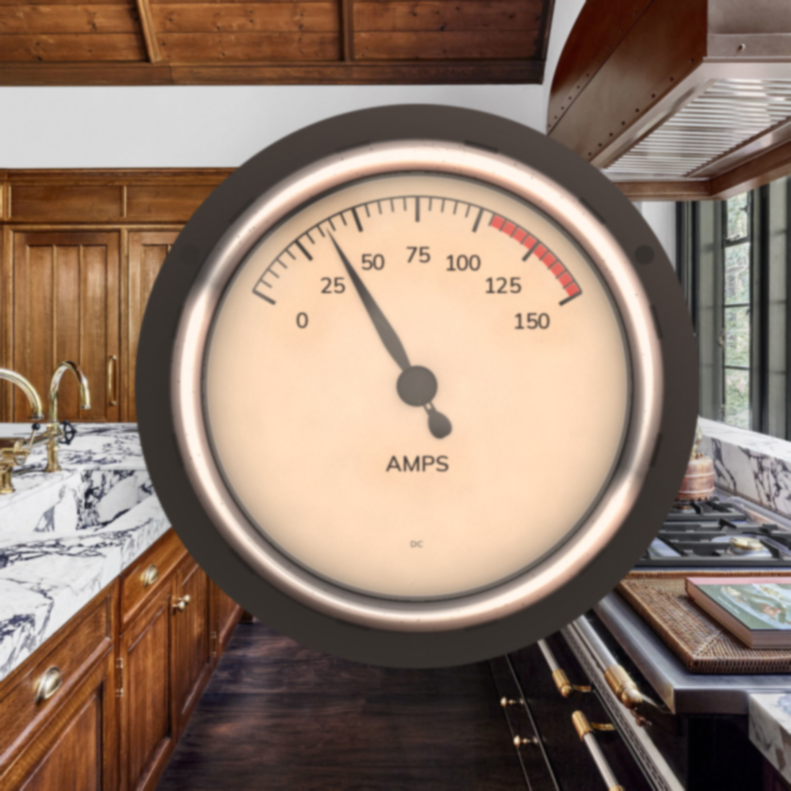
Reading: 37.5,A
